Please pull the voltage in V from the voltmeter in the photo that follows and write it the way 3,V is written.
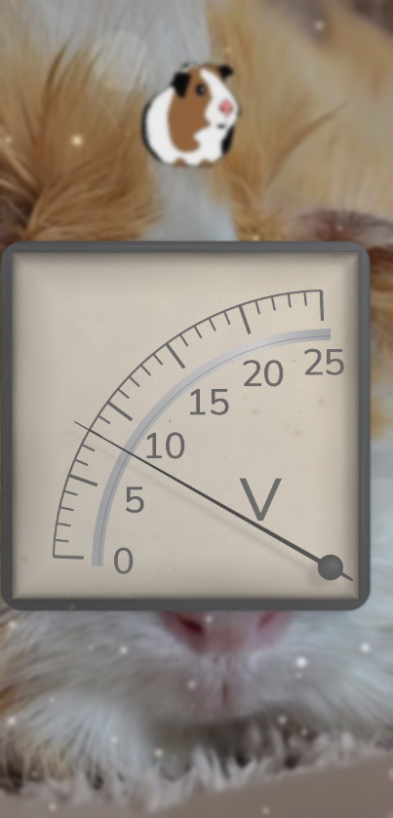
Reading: 8,V
